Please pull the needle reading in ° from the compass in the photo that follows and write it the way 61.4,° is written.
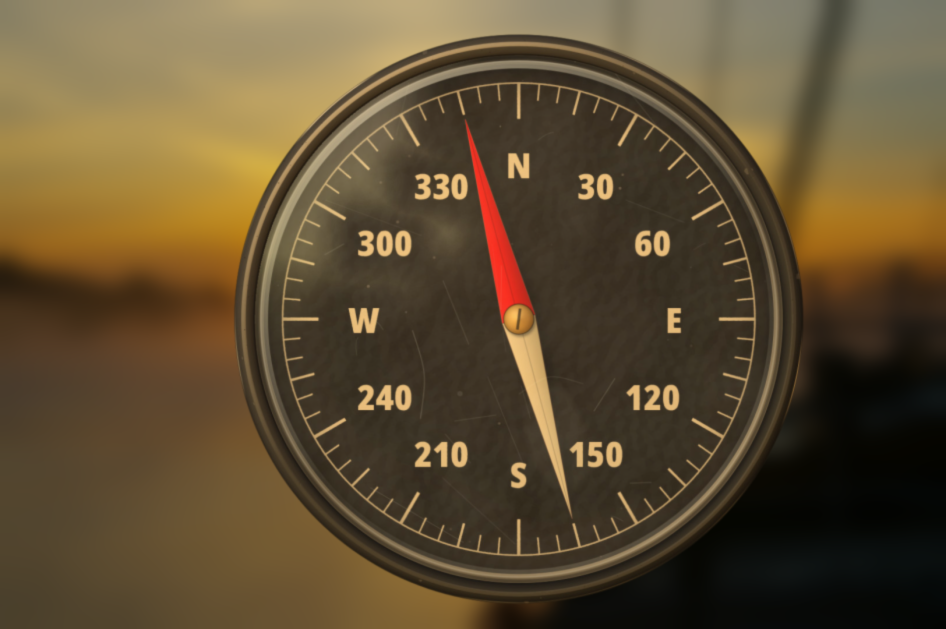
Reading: 345,°
